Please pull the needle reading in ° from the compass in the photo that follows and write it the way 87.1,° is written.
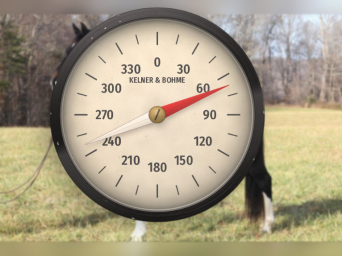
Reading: 67.5,°
